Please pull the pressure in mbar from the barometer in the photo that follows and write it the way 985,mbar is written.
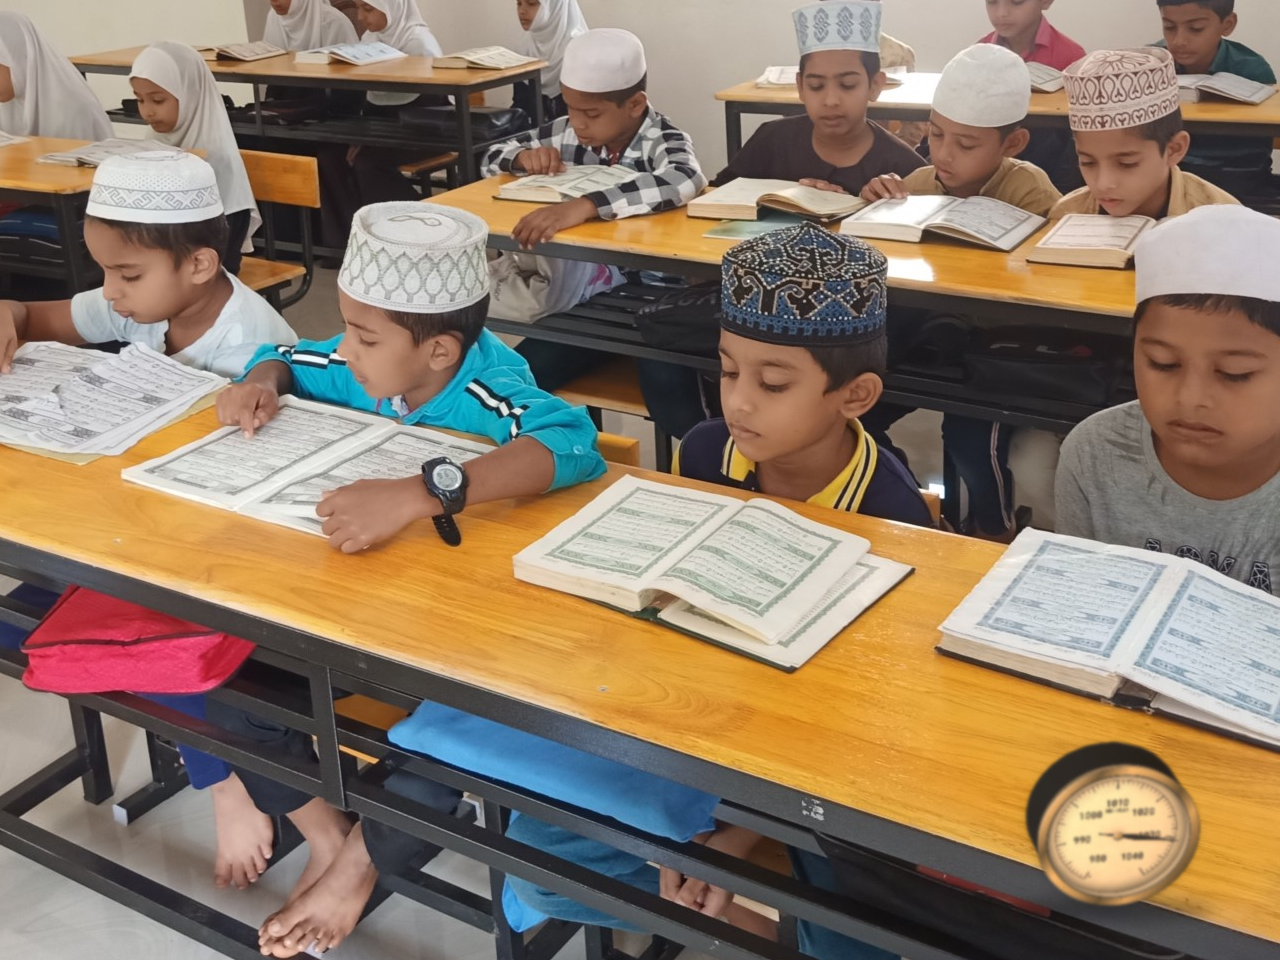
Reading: 1030,mbar
